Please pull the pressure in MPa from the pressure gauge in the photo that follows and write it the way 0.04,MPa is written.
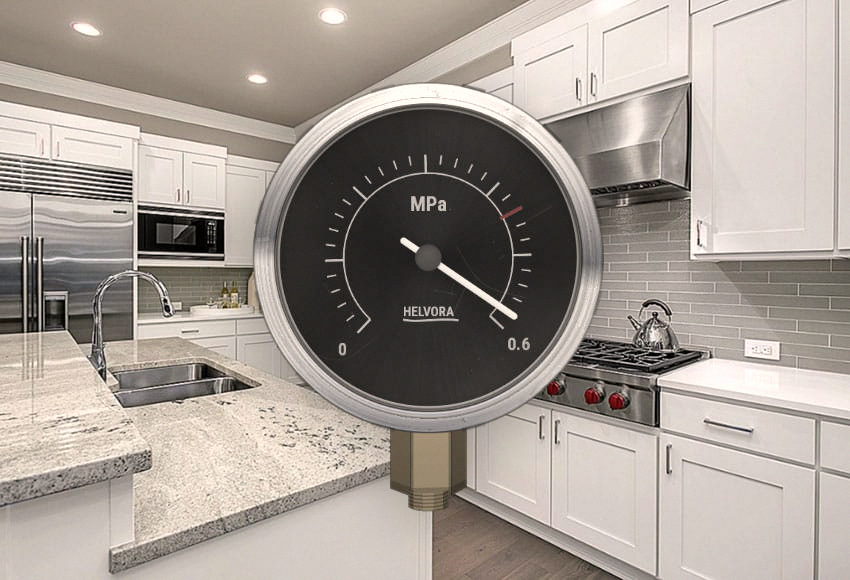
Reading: 0.58,MPa
